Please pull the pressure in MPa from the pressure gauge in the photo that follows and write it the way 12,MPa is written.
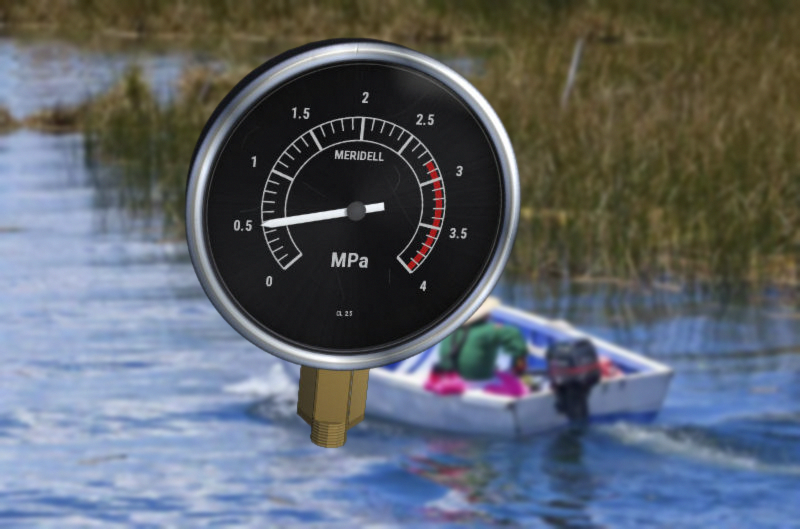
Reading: 0.5,MPa
